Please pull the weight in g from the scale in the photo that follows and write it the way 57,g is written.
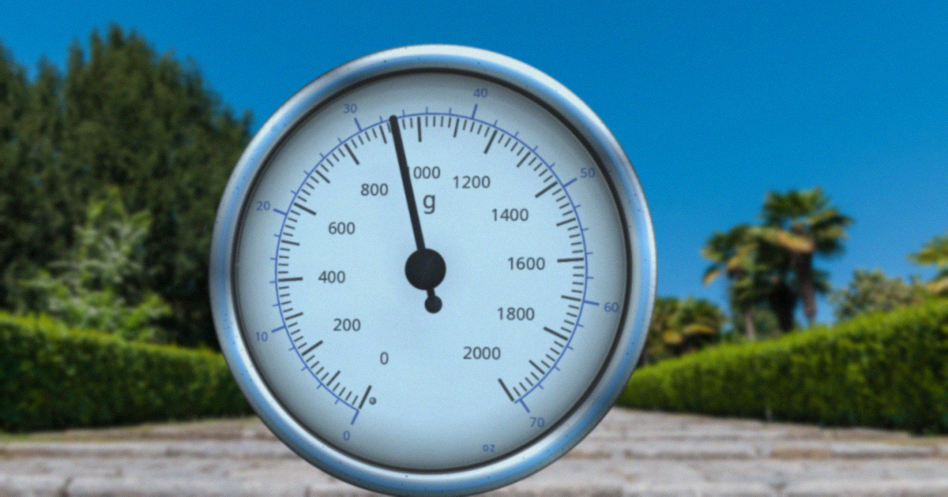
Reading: 940,g
